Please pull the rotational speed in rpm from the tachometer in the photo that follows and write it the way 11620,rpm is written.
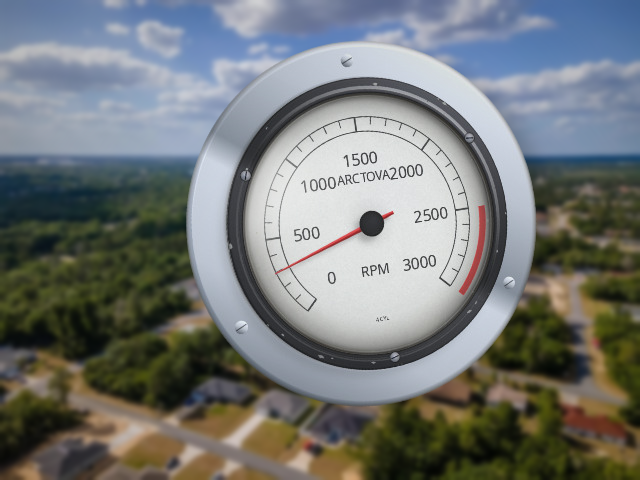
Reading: 300,rpm
